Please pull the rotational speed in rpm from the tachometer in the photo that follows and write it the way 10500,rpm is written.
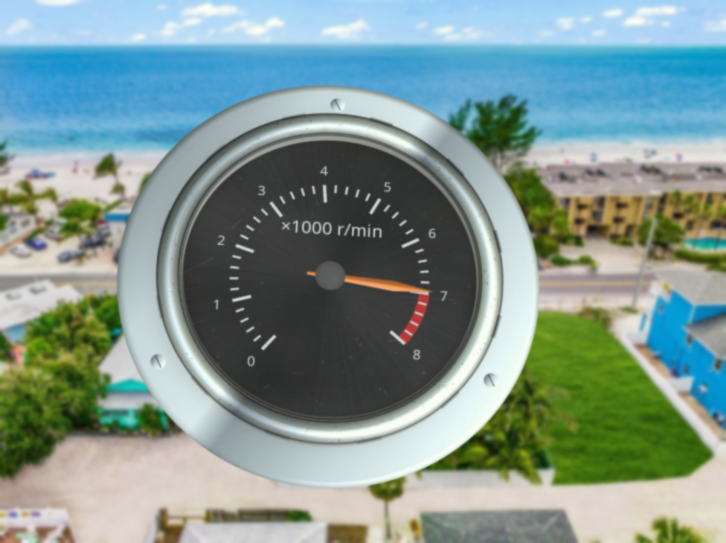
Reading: 7000,rpm
